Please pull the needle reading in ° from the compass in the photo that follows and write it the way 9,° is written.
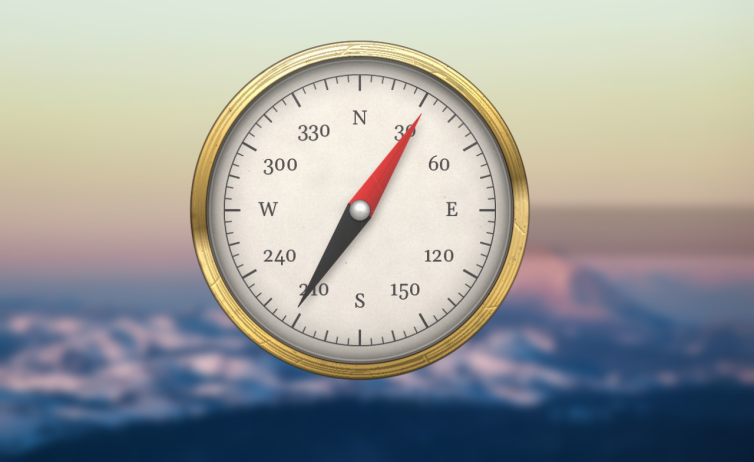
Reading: 32.5,°
